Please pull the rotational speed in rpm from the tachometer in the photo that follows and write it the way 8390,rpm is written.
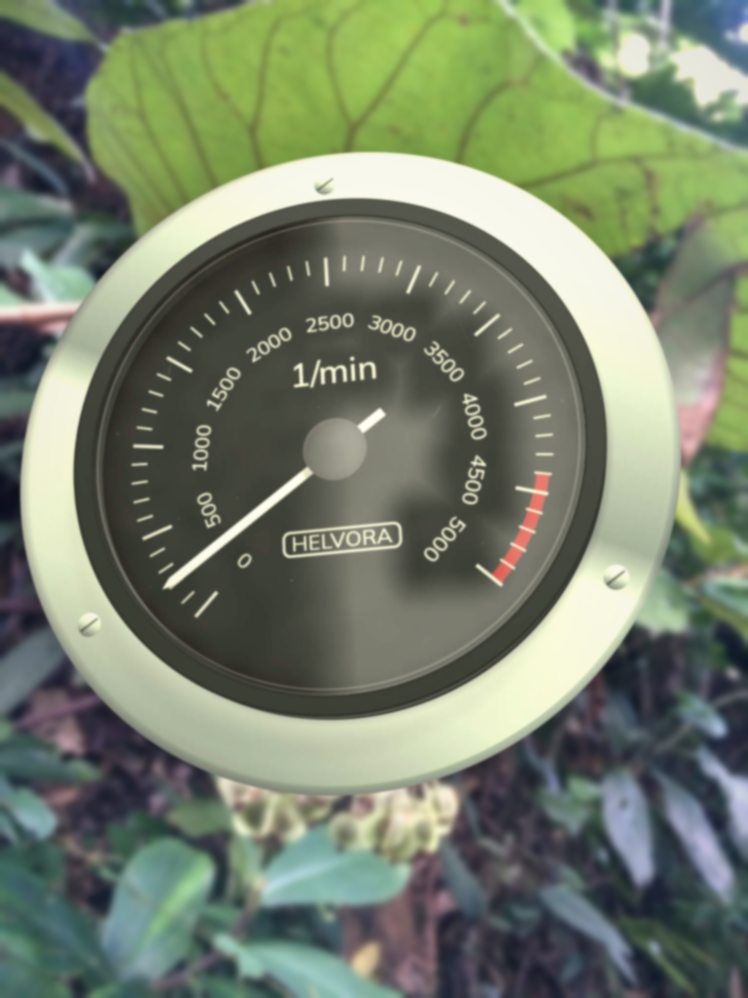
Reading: 200,rpm
